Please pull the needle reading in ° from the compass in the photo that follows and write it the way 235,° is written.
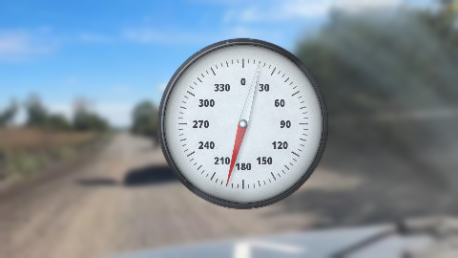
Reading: 195,°
